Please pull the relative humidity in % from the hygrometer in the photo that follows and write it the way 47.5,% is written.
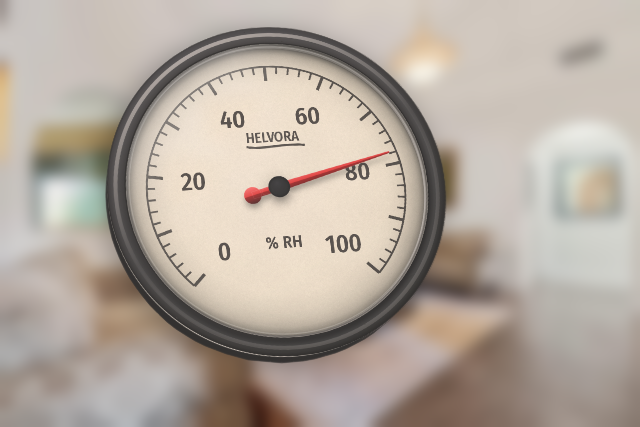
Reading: 78,%
